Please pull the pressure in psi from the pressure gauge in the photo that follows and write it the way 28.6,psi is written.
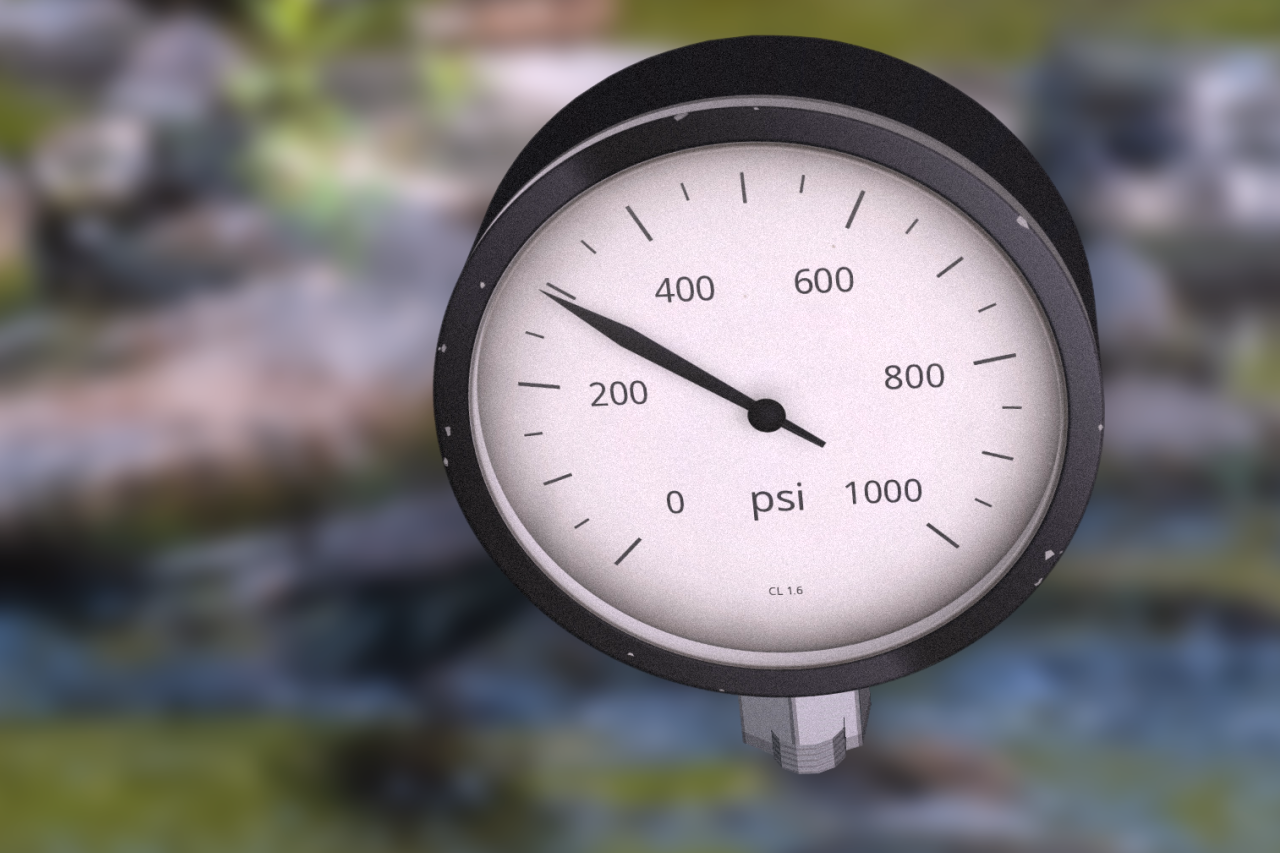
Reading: 300,psi
